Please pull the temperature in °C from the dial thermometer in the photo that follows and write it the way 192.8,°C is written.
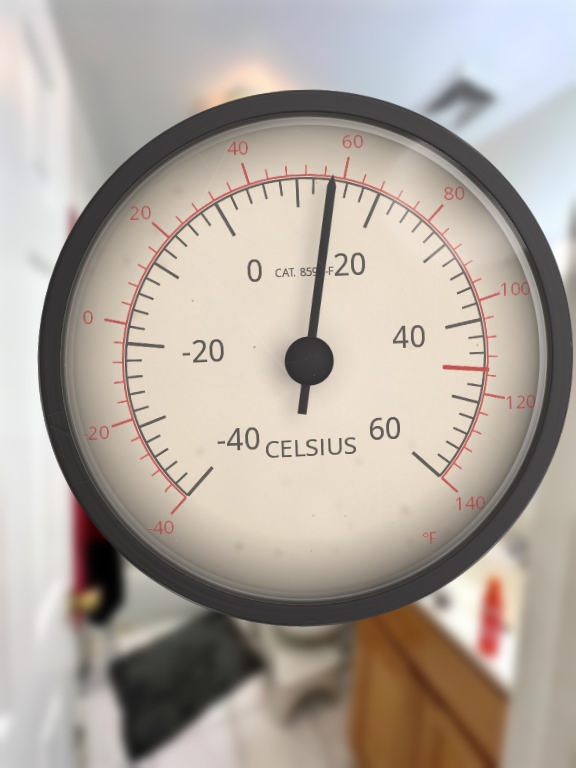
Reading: 14,°C
